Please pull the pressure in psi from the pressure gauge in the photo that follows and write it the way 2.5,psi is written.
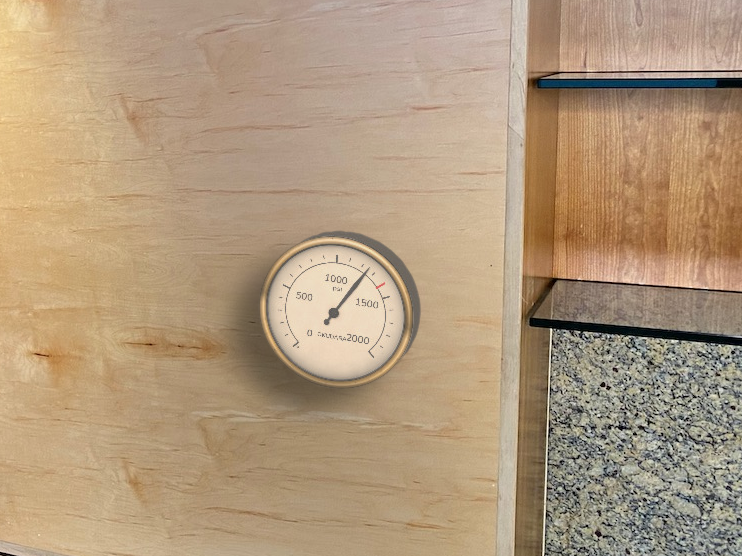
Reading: 1250,psi
